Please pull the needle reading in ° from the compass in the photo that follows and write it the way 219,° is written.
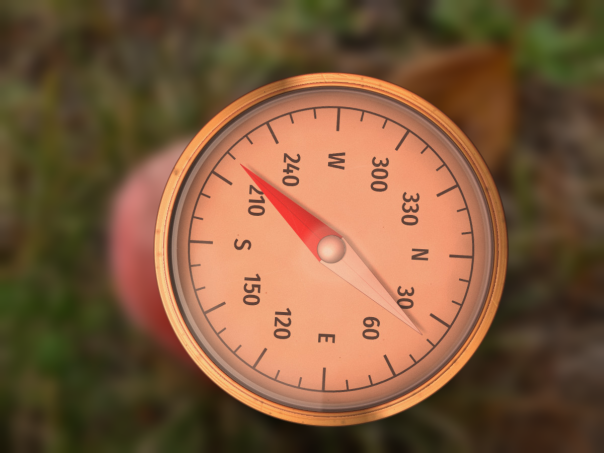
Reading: 220,°
